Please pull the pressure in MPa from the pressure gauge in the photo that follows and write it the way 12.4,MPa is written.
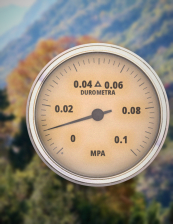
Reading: 0.01,MPa
